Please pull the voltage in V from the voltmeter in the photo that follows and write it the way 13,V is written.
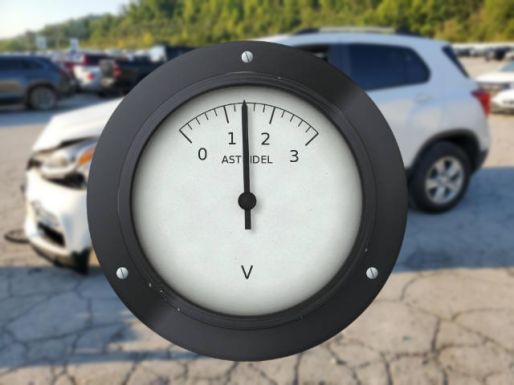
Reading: 1.4,V
